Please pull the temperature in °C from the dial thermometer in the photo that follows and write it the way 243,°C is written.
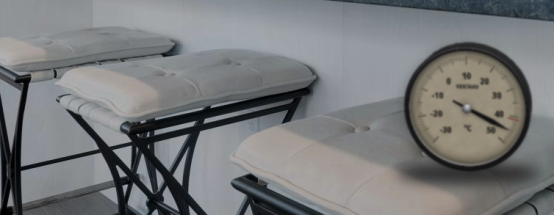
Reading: 45,°C
